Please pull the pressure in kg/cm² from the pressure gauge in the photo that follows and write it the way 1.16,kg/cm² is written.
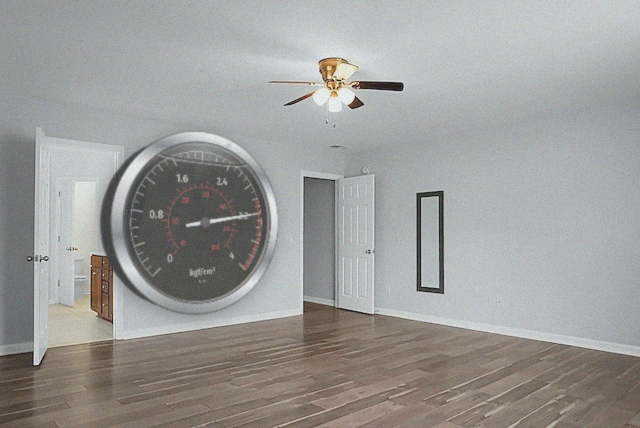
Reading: 3.2,kg/cm²
